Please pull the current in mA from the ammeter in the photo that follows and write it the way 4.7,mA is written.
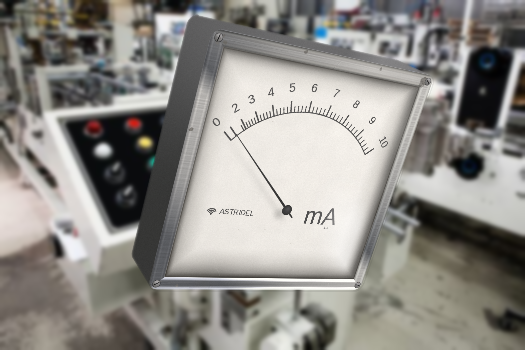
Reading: 1,mA
